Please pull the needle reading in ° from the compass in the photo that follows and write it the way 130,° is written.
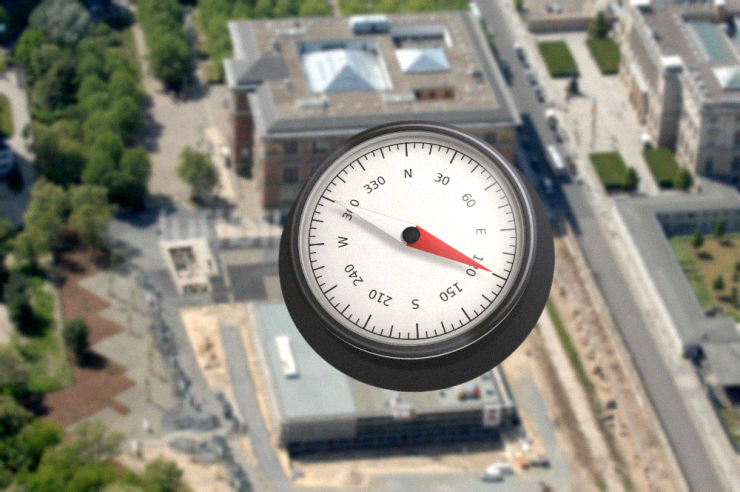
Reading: 120,°
